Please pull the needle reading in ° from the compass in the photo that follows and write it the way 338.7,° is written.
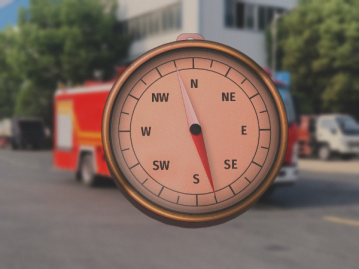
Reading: 165,°
